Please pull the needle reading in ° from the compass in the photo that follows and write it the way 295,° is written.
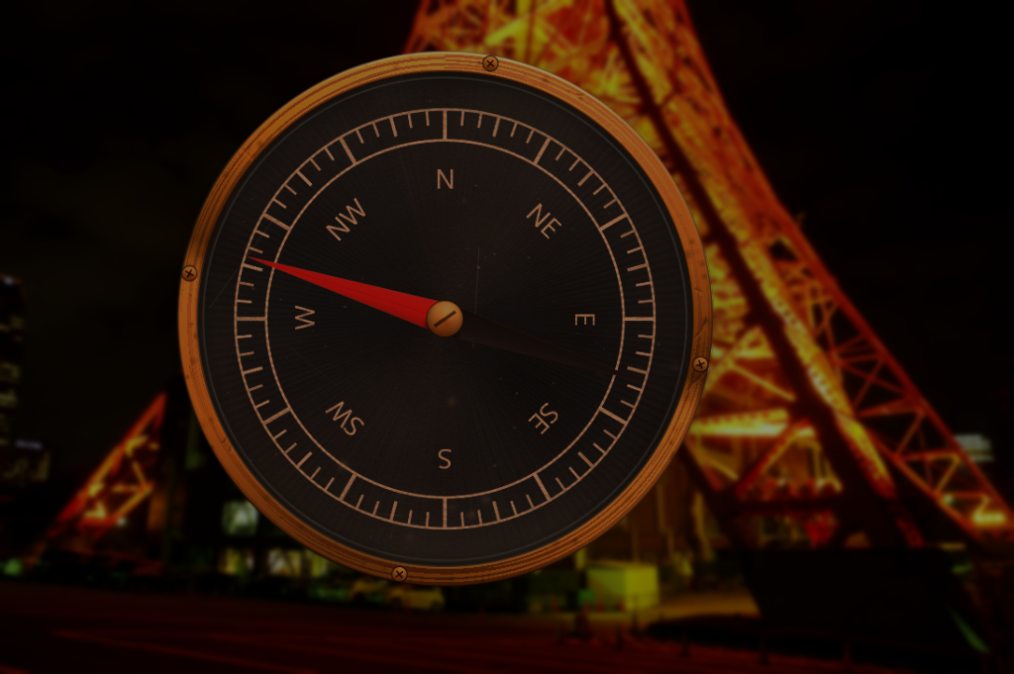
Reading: 287.5,°
